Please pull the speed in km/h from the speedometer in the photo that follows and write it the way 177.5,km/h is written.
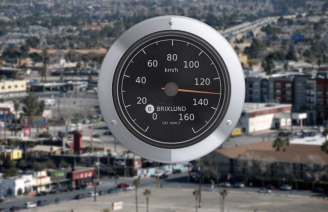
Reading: 130,km/h
